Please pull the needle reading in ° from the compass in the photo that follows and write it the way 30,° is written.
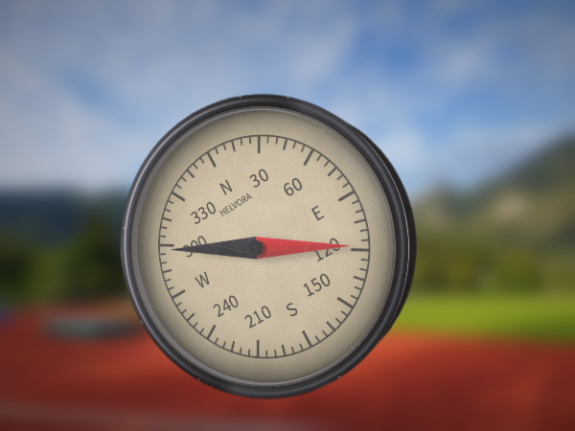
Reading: 117.5,°
